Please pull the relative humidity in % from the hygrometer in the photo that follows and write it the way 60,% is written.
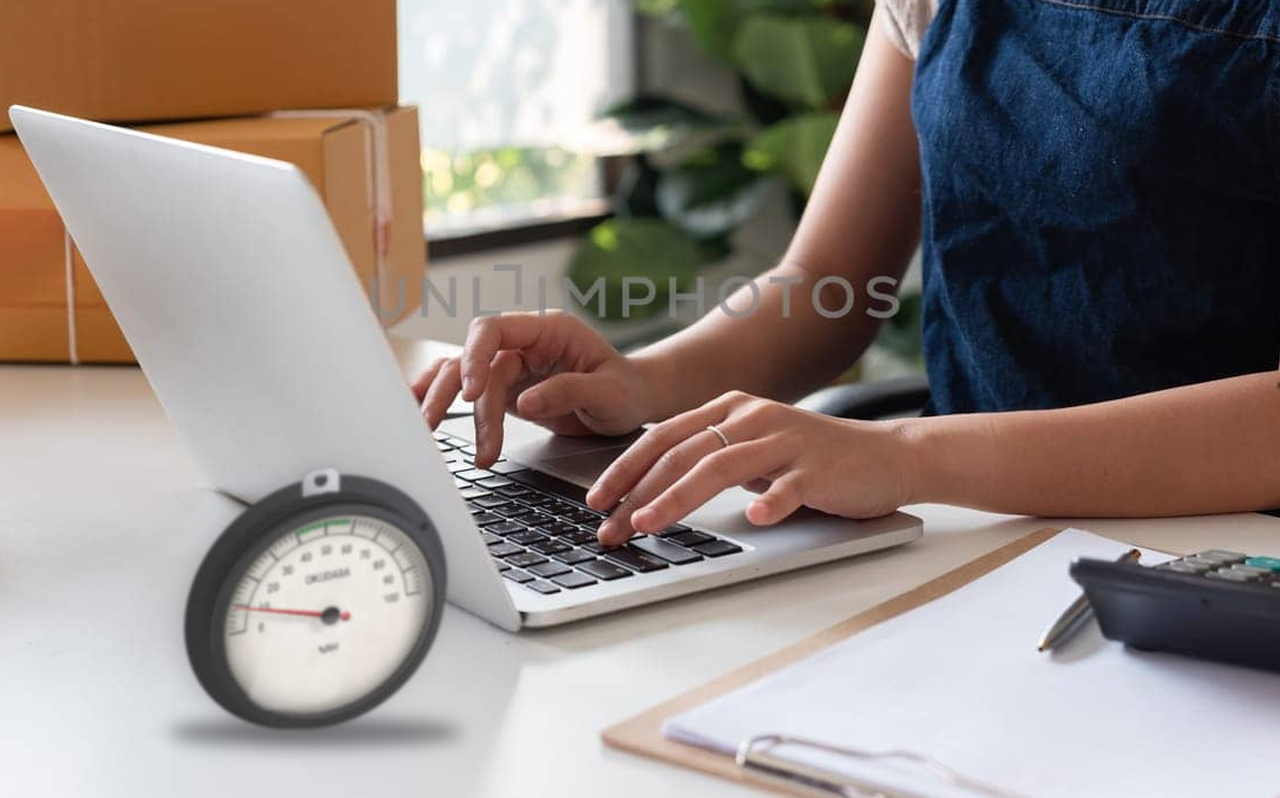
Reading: 10,%
